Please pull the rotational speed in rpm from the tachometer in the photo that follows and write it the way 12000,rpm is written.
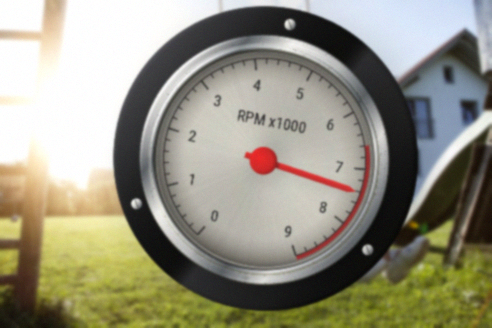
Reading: 7400,rpm
